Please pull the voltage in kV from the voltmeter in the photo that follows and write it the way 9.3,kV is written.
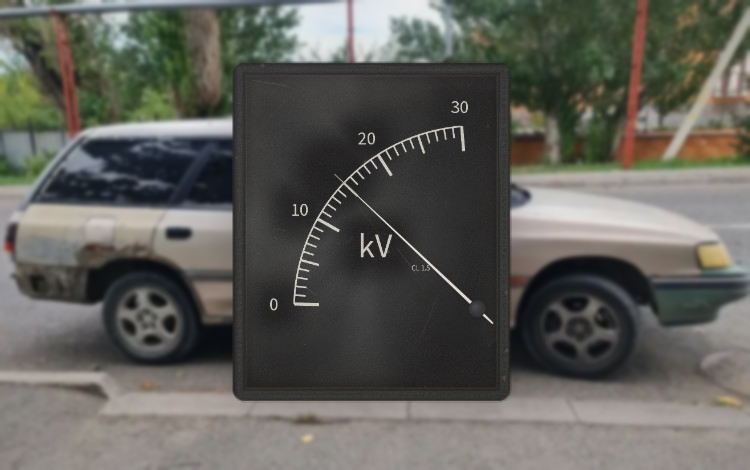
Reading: 15,kV
